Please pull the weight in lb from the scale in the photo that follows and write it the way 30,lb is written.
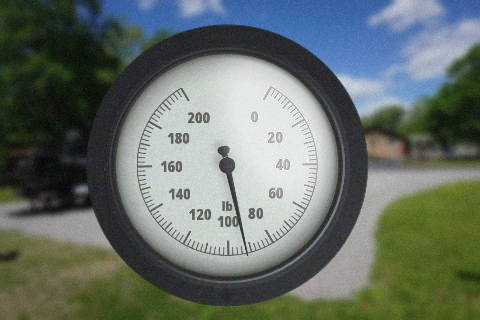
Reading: 92,lb
